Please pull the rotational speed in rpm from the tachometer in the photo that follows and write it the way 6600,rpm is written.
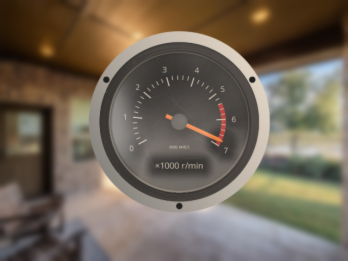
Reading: 6800,rpm
